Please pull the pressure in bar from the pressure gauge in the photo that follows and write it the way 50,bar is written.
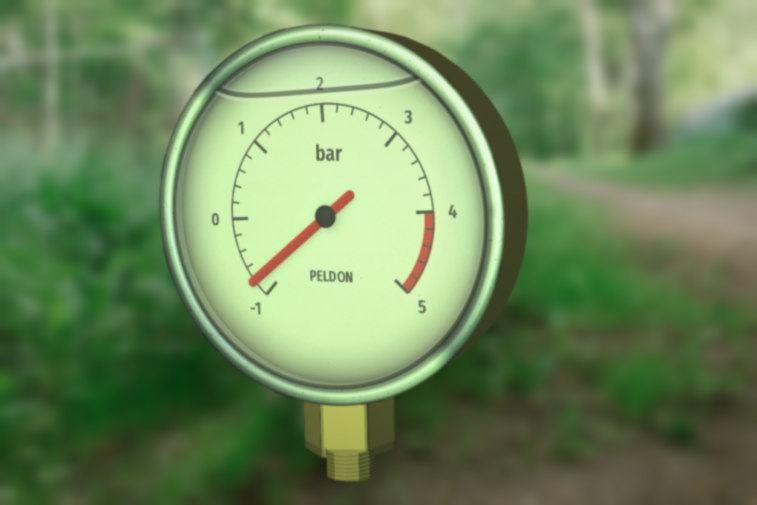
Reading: -0.8,bar
